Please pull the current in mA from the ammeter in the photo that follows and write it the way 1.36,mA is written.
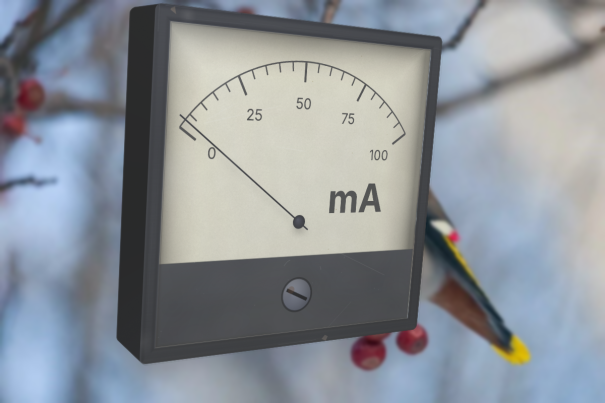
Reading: 2.5,mA
